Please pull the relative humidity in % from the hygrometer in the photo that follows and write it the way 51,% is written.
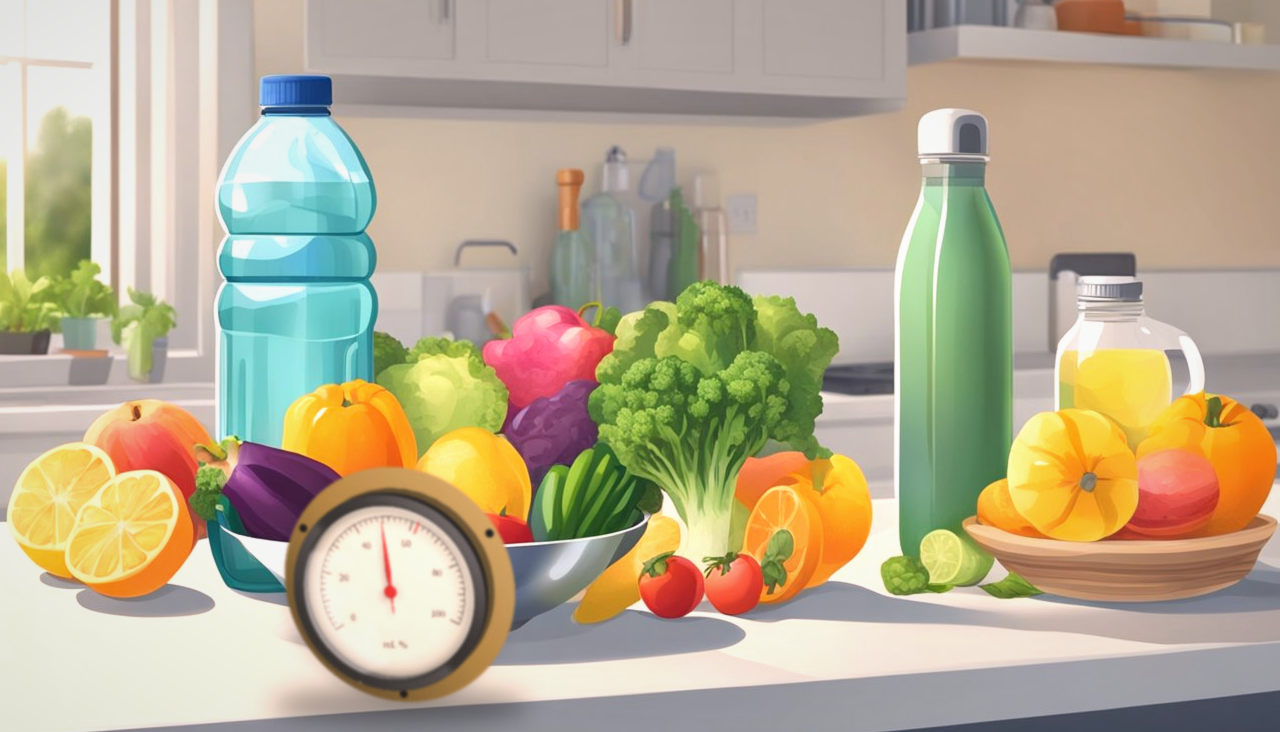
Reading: 50,%
